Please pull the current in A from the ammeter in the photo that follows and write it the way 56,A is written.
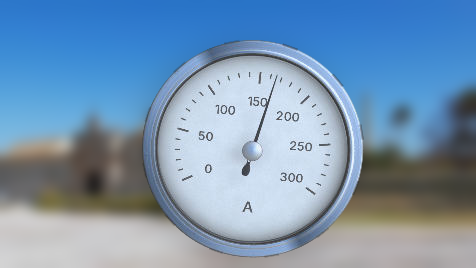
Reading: 165,A
